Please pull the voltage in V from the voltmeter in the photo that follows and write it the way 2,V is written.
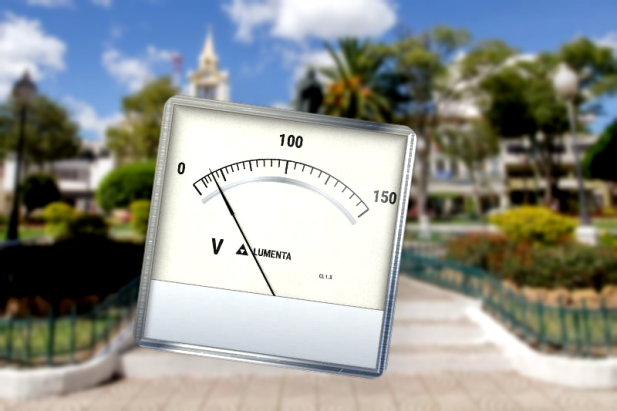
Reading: 40,V
